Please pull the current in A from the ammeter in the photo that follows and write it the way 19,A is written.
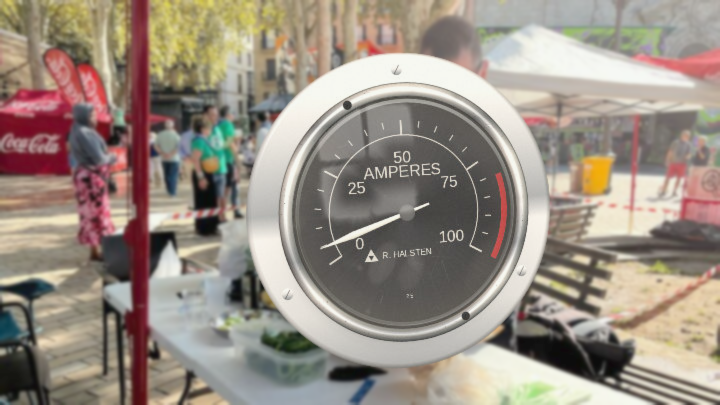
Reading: 5,A
